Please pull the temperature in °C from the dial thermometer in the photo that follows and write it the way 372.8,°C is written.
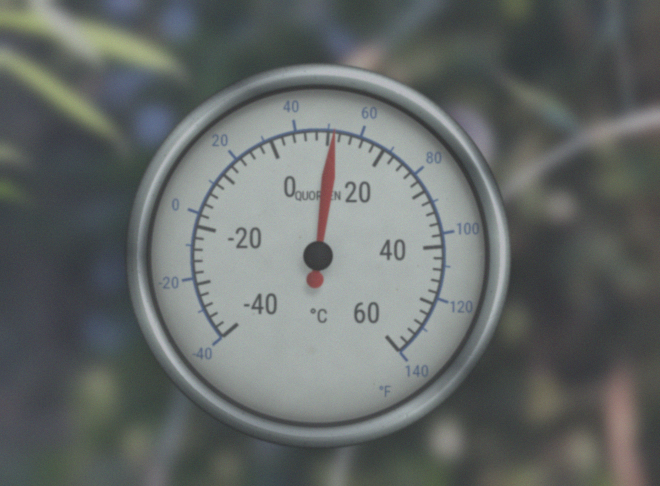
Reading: 11,°C
